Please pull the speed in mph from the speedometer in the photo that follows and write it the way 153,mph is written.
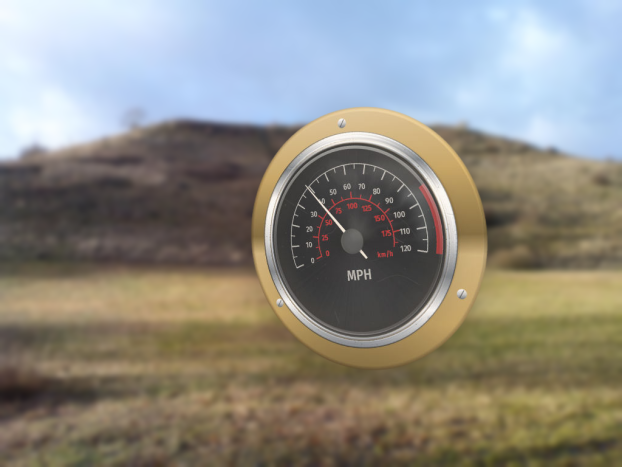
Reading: 40,mph
